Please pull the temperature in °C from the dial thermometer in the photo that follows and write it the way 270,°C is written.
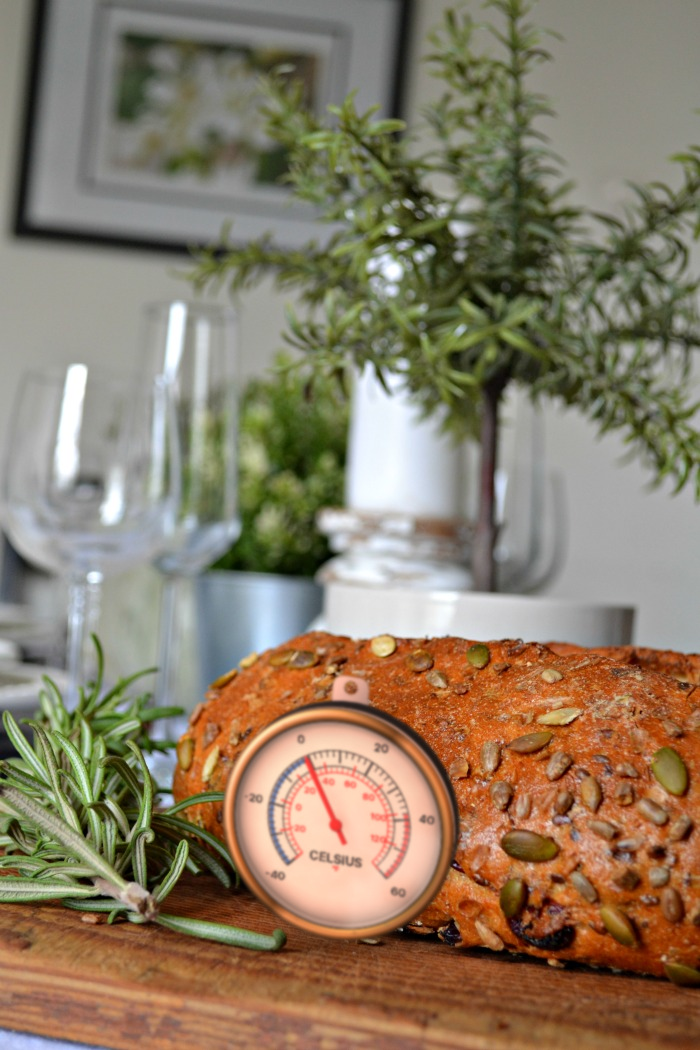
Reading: 0,°C
